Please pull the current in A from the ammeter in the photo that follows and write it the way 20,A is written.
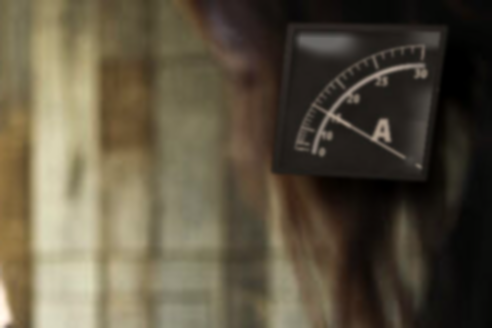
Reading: 15,A
